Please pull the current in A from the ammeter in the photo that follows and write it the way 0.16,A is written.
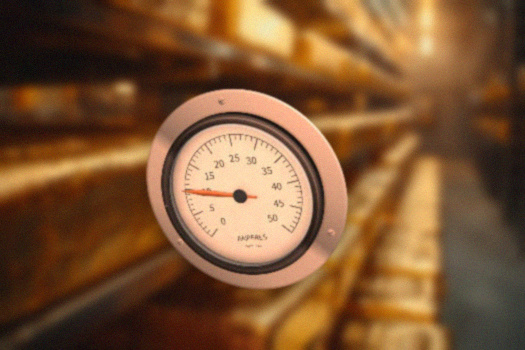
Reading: 10,A
